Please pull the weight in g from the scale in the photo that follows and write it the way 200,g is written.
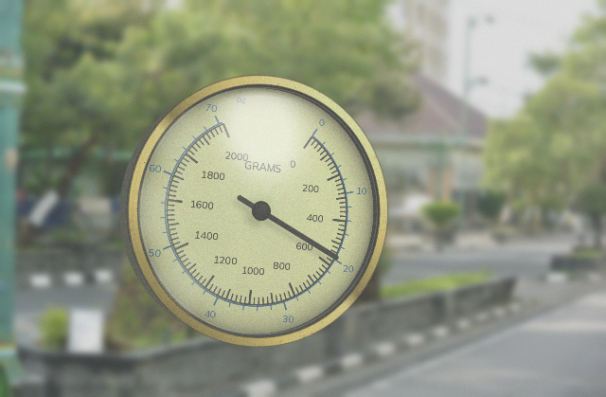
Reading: 560,g
